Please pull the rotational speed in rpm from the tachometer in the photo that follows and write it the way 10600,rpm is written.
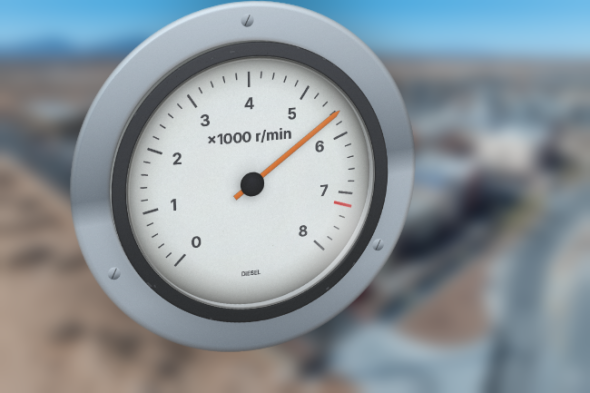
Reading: 5600,rpm
